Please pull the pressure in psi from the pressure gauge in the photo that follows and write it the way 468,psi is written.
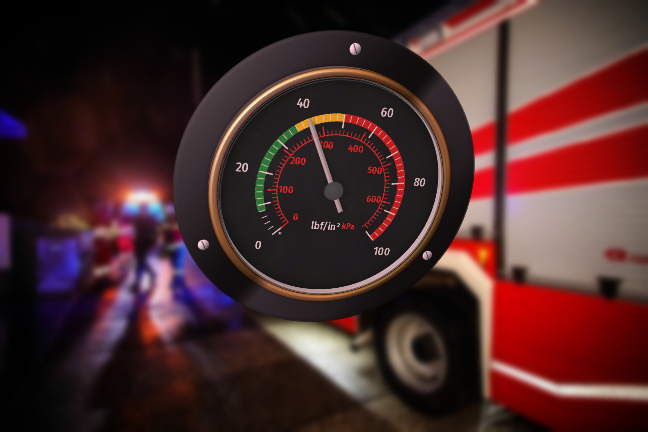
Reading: 40,psi
